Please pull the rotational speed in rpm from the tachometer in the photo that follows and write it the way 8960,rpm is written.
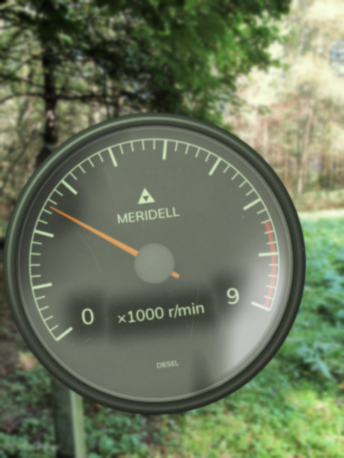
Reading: 2500,rpm
